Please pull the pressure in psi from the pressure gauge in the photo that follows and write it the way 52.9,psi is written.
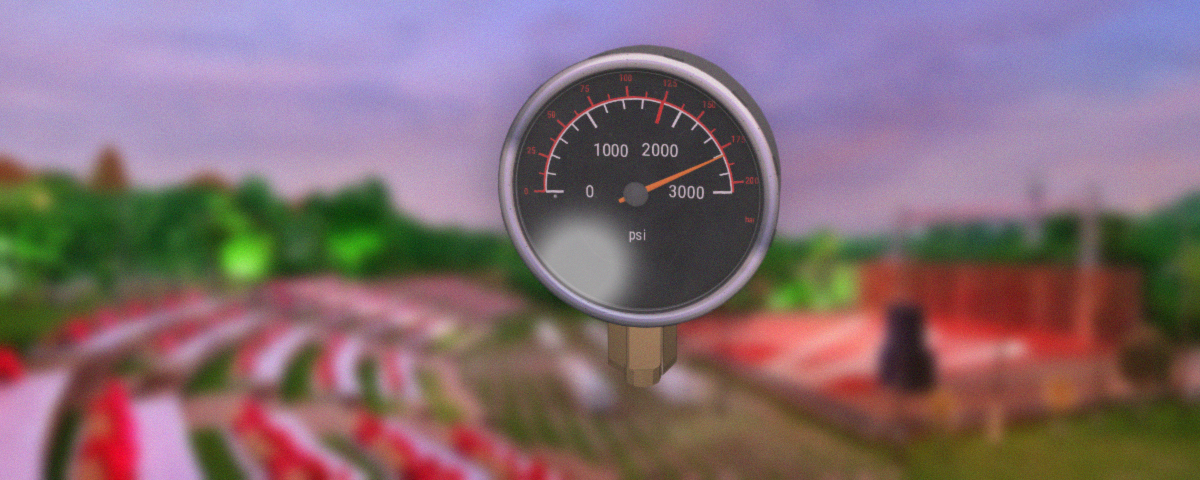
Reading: 2600,psi
